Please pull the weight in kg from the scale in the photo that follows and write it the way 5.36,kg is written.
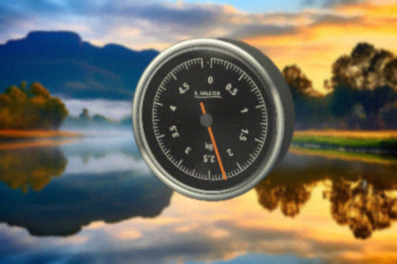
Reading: 2.25,kg
